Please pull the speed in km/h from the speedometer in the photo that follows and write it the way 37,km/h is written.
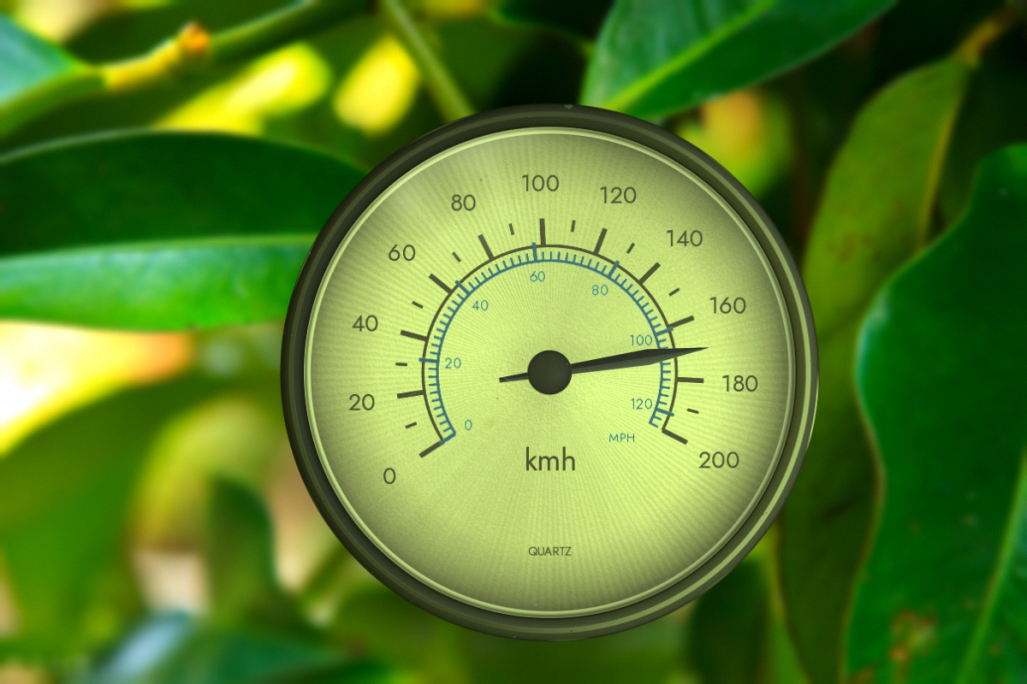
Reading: 170,km/h
